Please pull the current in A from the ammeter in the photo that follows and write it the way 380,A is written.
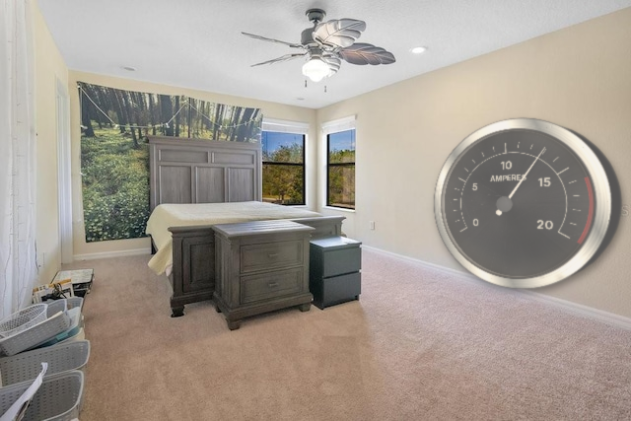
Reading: 13,A
